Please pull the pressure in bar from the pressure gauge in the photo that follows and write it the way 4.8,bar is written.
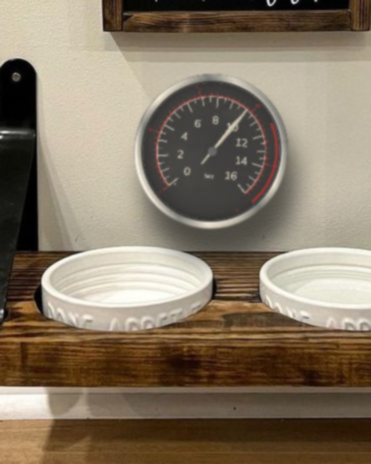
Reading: 10,bar
